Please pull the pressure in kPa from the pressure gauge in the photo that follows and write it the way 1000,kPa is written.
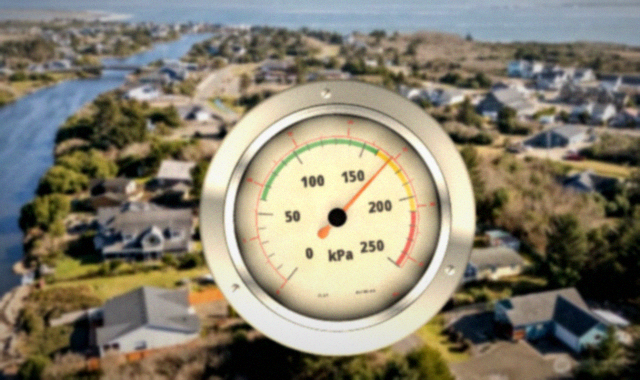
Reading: 170,kPa
